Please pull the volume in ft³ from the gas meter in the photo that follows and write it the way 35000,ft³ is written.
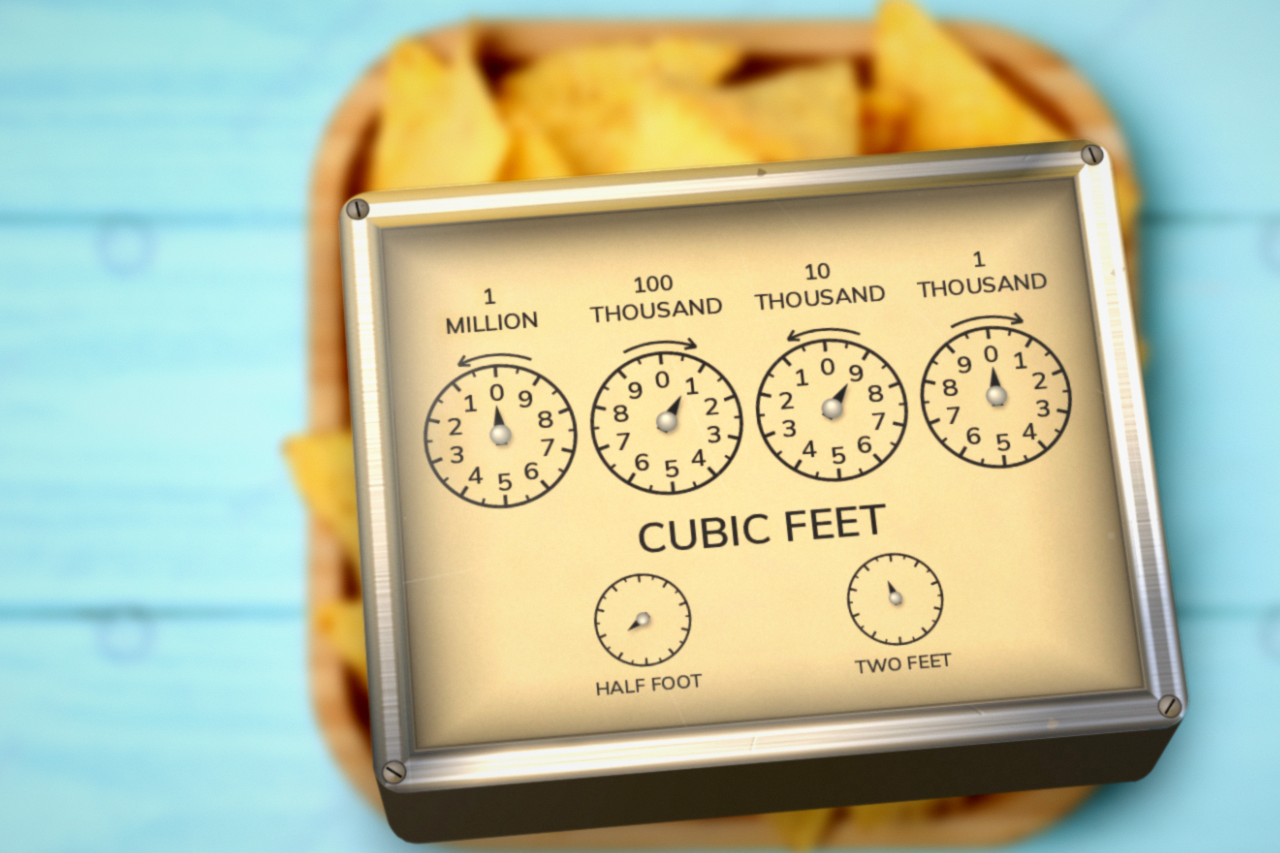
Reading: 9000,ft³
